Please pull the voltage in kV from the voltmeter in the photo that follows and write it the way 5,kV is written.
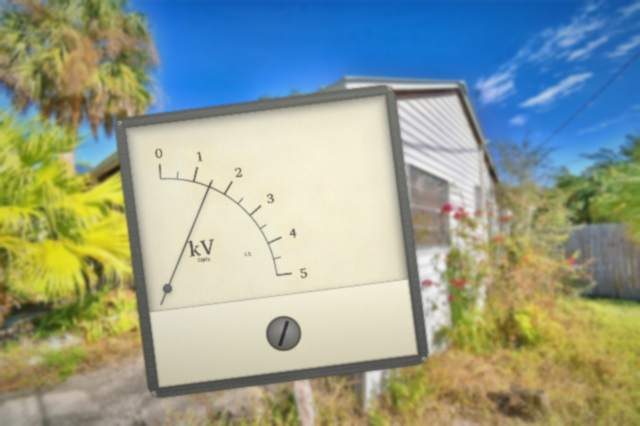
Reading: 1.5,kV
